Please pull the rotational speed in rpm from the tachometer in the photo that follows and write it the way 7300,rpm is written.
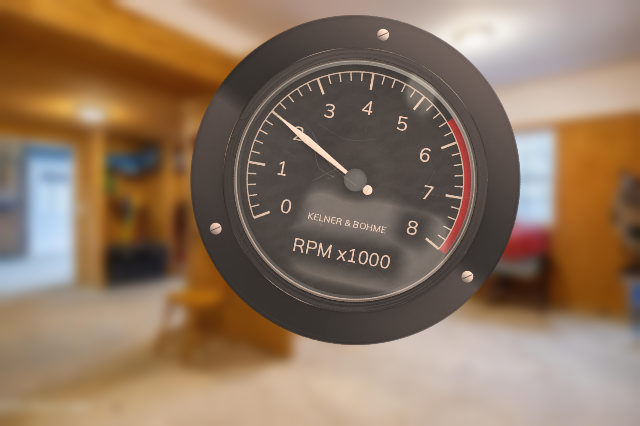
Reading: 2000,rpm
